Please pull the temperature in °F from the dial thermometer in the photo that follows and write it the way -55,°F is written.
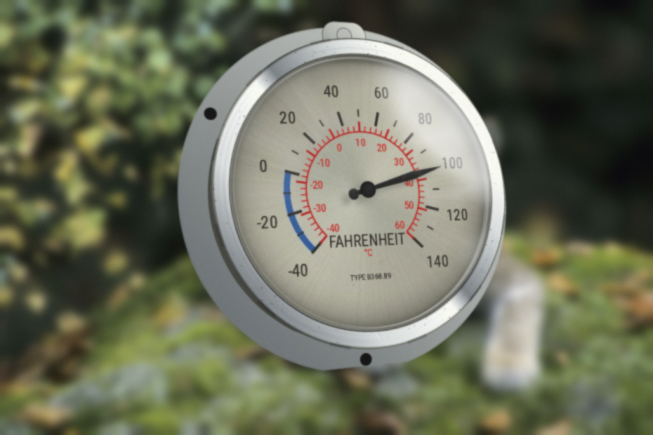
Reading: 100,°F
